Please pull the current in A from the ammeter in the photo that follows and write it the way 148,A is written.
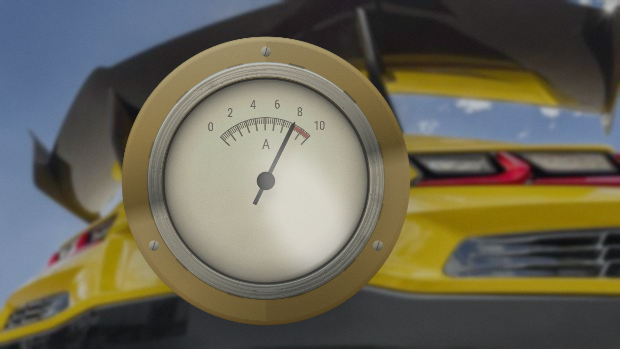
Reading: 8,A
